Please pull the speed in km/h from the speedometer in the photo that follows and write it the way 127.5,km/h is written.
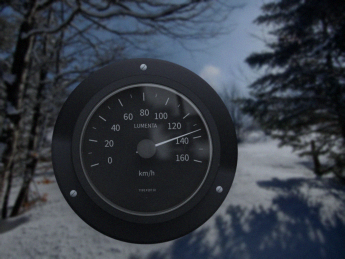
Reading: 135,km/h
